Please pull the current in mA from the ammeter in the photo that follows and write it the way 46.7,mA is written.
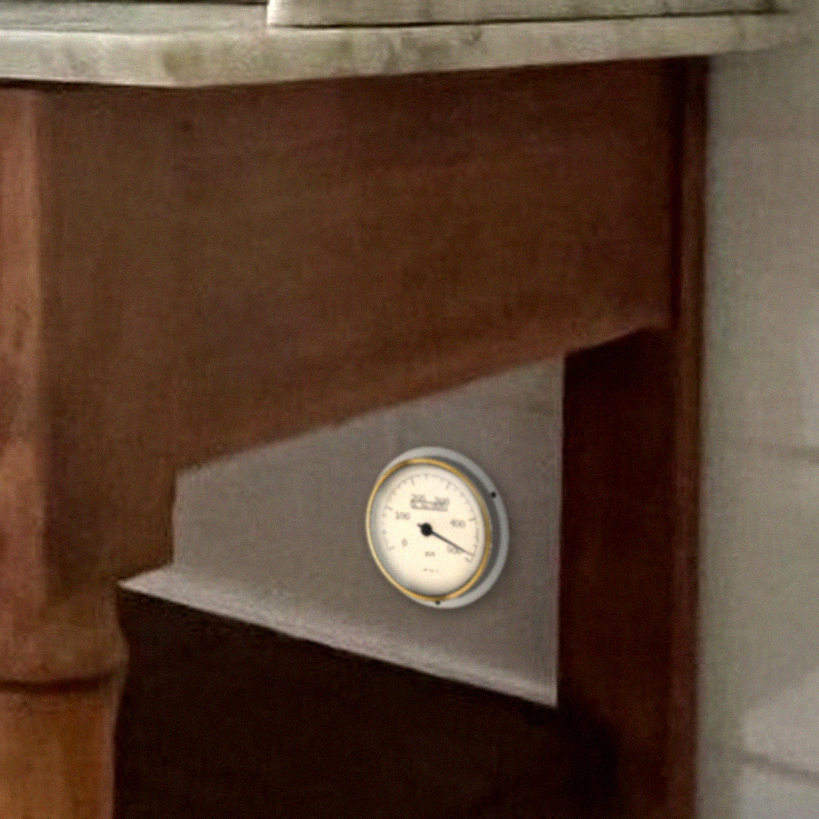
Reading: 480,mA
